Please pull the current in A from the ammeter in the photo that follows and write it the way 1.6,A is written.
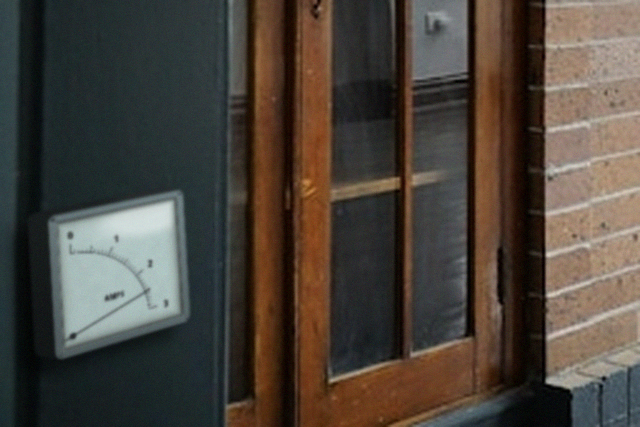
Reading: 2.5,A
